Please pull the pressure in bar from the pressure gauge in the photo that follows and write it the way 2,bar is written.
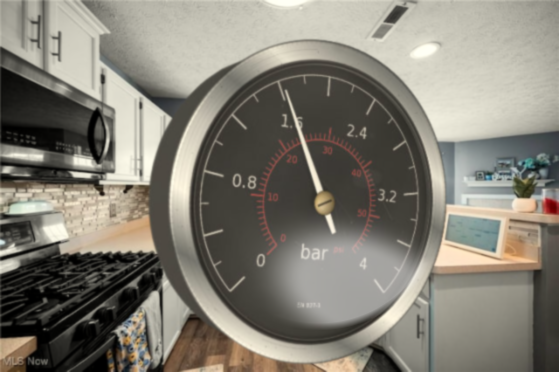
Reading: 1.6,bar
